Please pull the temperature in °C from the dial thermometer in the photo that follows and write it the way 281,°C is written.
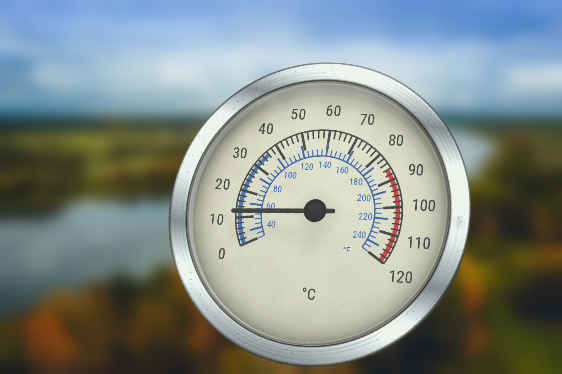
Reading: 12,°C
